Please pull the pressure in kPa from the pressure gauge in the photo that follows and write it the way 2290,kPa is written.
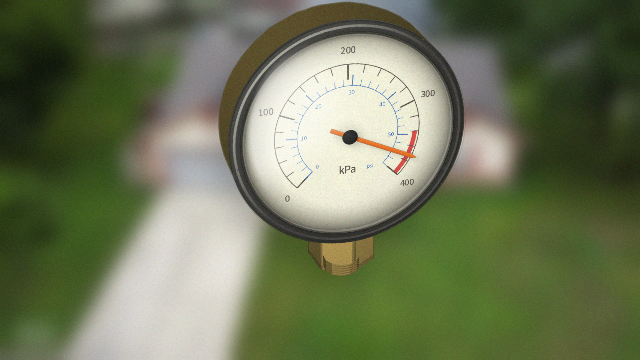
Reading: 370,kPa
